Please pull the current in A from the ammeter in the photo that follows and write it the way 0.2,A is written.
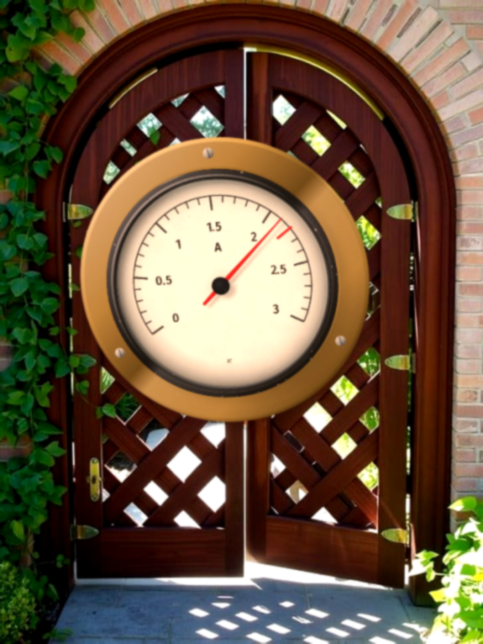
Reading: 2.1,A
